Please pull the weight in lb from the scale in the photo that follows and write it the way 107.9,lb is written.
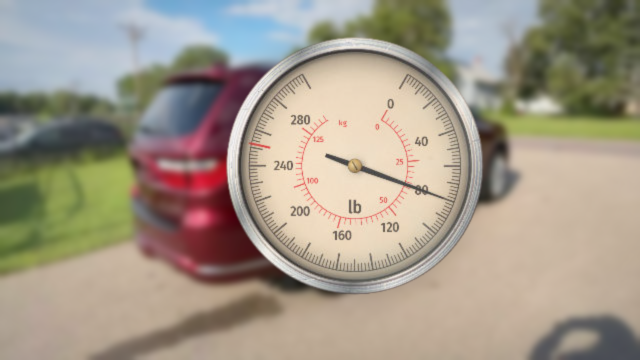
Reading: 80,lb
